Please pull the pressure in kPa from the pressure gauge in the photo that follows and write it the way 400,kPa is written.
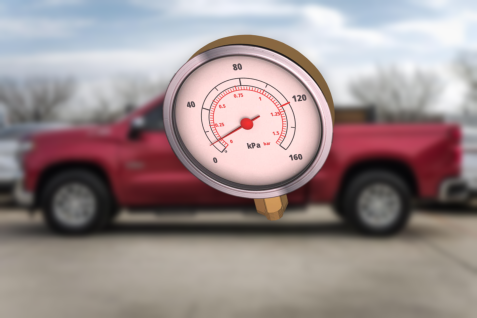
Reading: 10,kPa
